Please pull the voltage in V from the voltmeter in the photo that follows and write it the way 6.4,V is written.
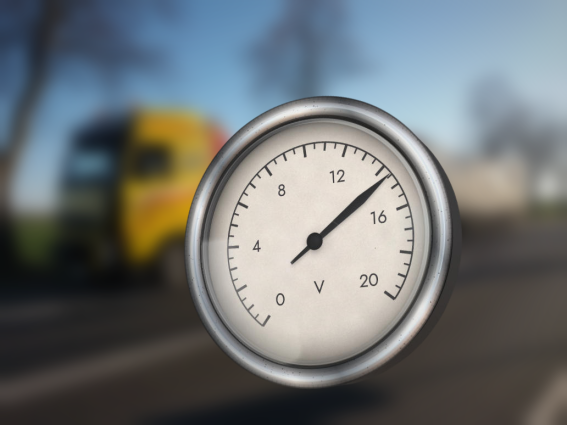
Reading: 14.5,V
